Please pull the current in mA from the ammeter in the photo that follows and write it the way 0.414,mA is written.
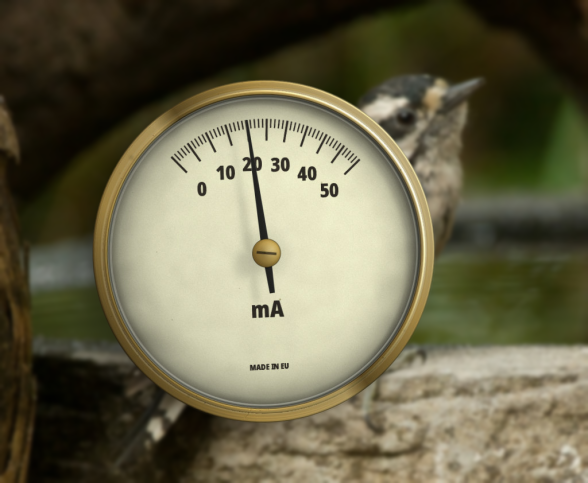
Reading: 20,mA
